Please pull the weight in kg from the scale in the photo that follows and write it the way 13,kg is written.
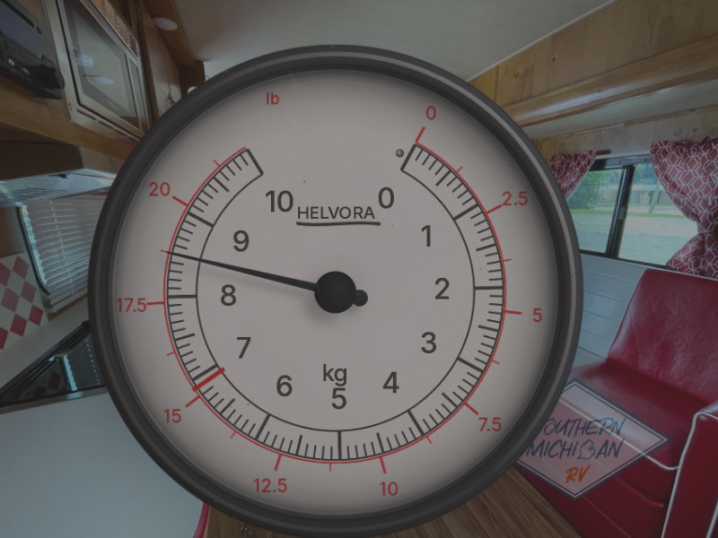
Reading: 8.5,kg
